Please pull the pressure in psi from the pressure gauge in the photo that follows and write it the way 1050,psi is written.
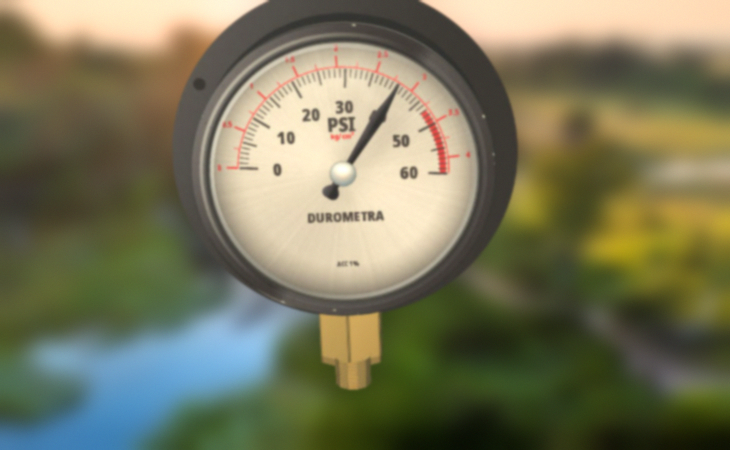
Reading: 40,psi
